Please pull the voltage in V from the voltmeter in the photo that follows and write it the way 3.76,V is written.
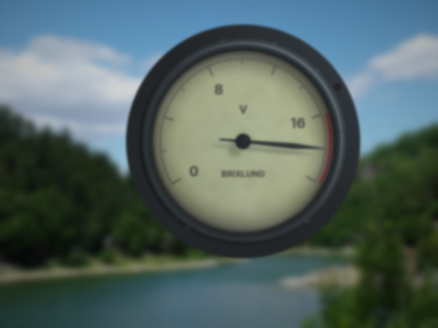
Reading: 18,V
